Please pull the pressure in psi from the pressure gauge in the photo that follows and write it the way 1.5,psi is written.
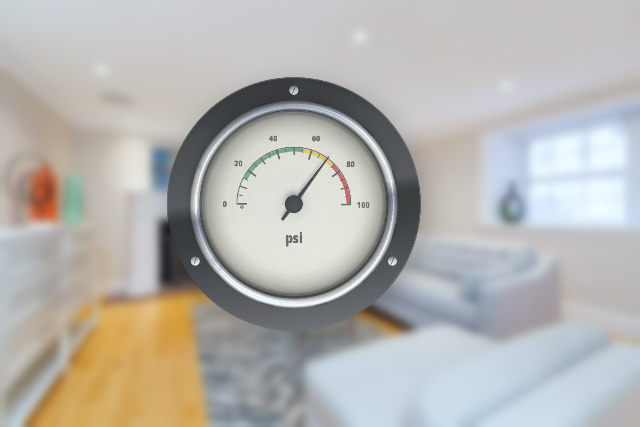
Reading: 70,psi
